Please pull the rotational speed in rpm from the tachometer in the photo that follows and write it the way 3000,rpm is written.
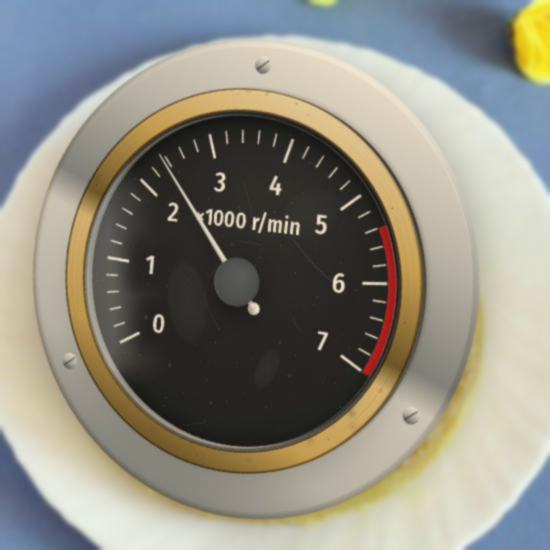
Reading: 2400,rpm
